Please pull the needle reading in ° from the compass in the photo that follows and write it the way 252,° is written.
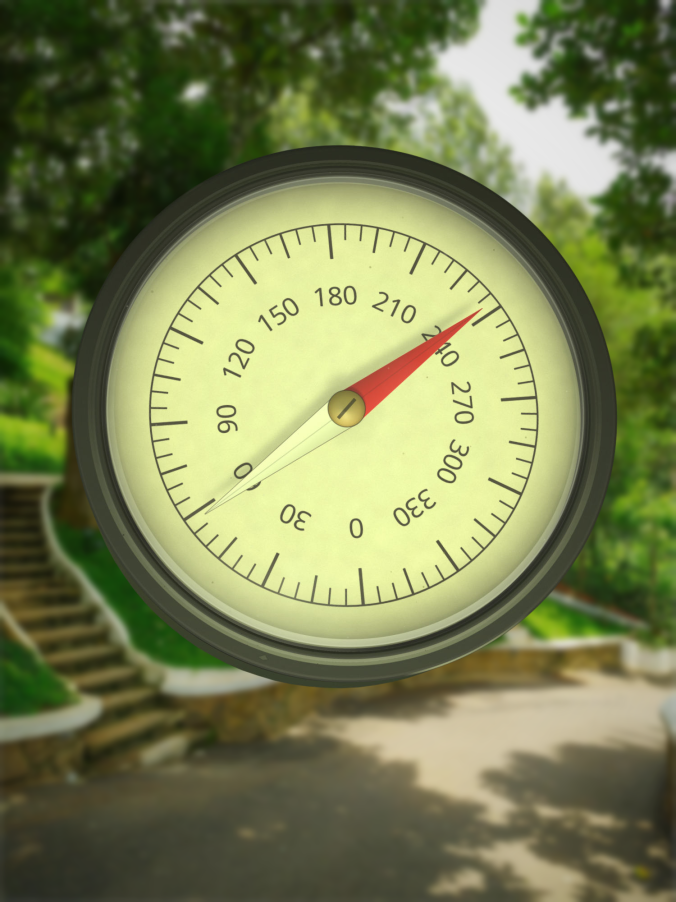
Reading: 237.5,°
